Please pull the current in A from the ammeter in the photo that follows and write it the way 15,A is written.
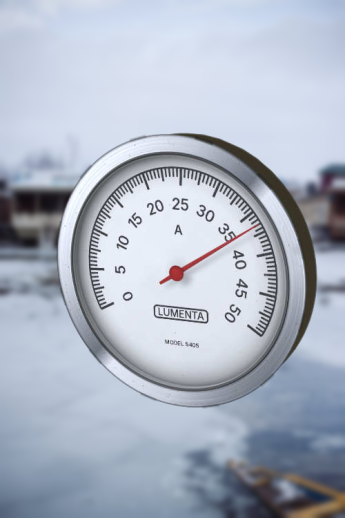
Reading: 36.5,A
